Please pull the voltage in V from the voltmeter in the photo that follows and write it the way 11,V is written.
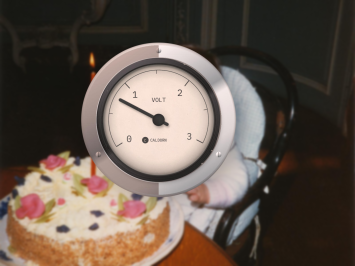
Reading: 0.75,V
